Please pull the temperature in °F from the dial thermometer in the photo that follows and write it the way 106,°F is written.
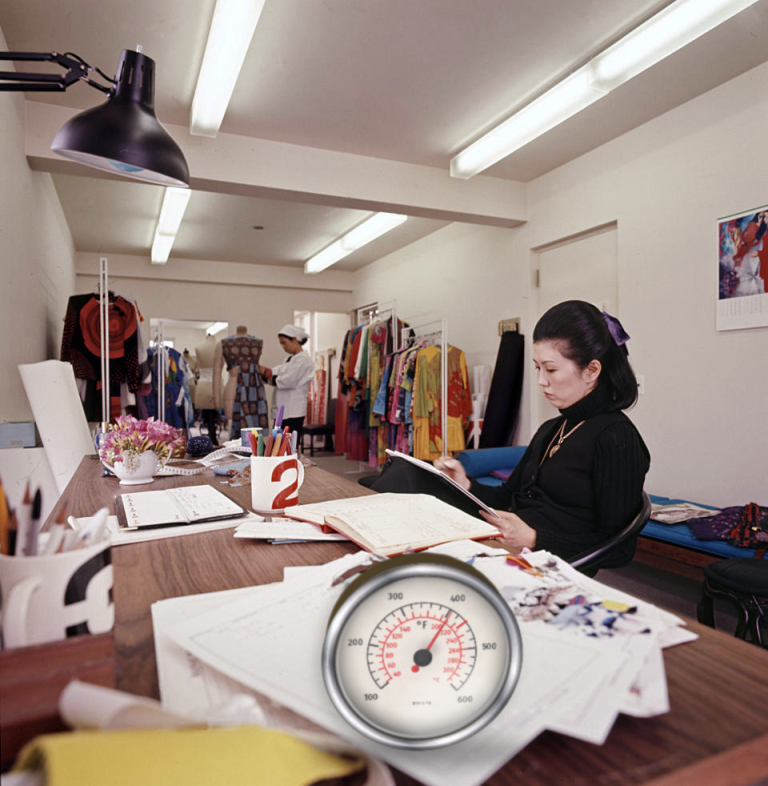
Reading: 400,°F
